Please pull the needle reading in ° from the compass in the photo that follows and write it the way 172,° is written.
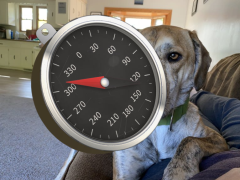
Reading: 310,°
